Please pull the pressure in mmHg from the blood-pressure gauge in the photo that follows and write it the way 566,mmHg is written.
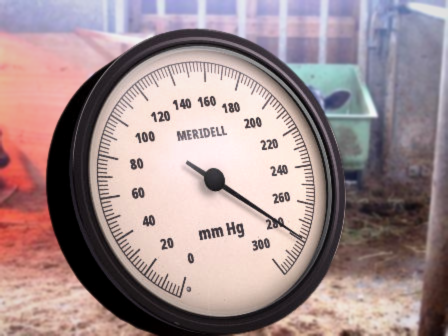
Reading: 280,mmHg
